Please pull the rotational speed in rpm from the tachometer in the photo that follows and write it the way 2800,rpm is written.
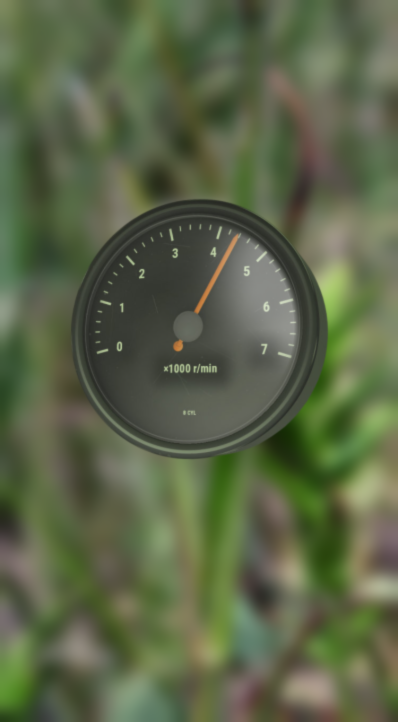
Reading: 4400,rpm
